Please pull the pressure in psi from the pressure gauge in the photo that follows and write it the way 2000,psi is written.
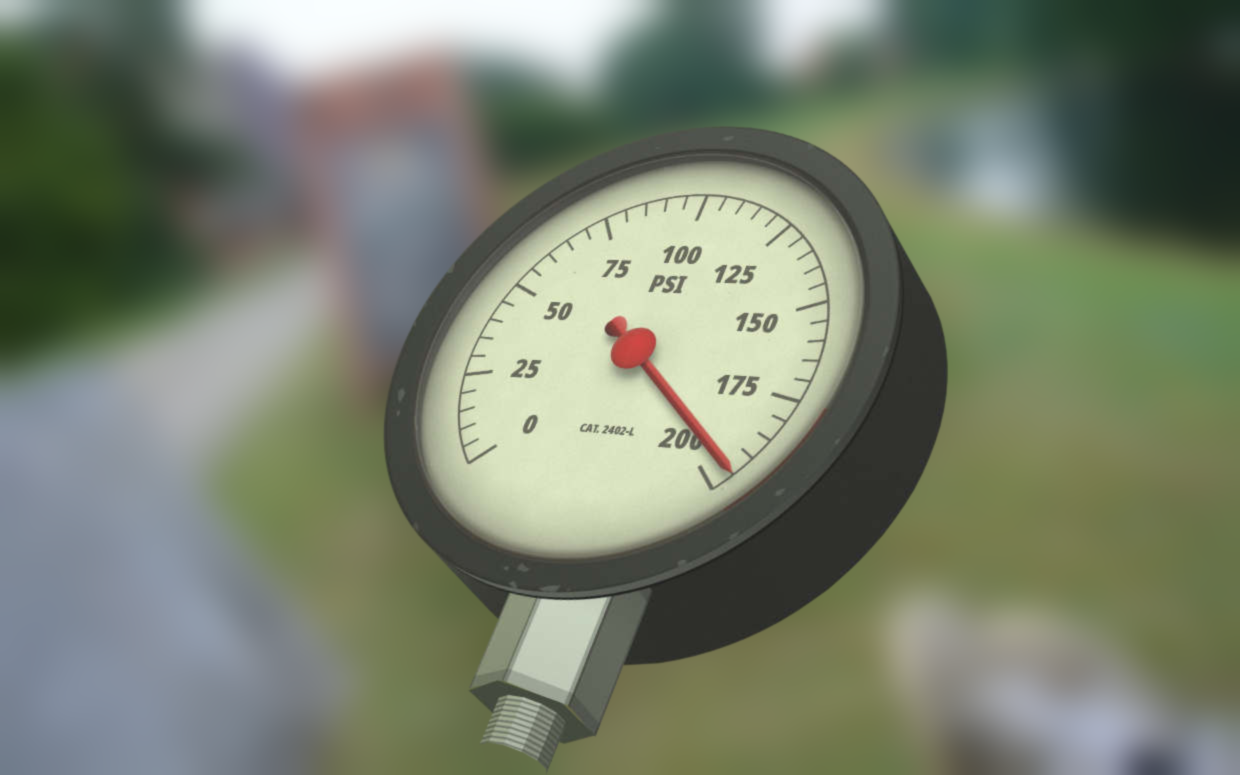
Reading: 195,psi
